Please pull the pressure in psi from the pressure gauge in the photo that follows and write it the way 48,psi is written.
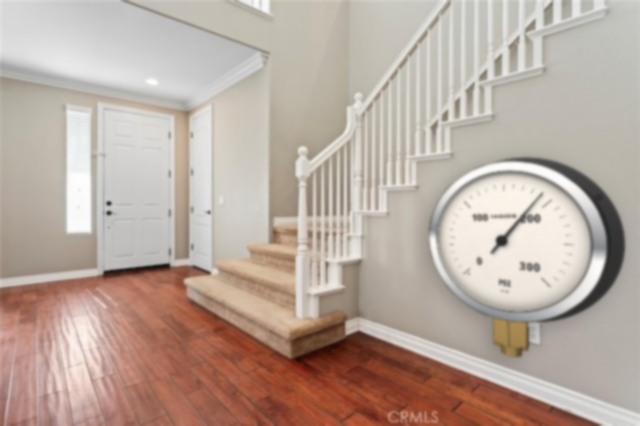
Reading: 190,psi
